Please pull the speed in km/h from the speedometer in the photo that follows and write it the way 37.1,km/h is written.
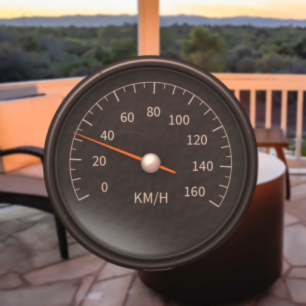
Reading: 32.5,km/h
